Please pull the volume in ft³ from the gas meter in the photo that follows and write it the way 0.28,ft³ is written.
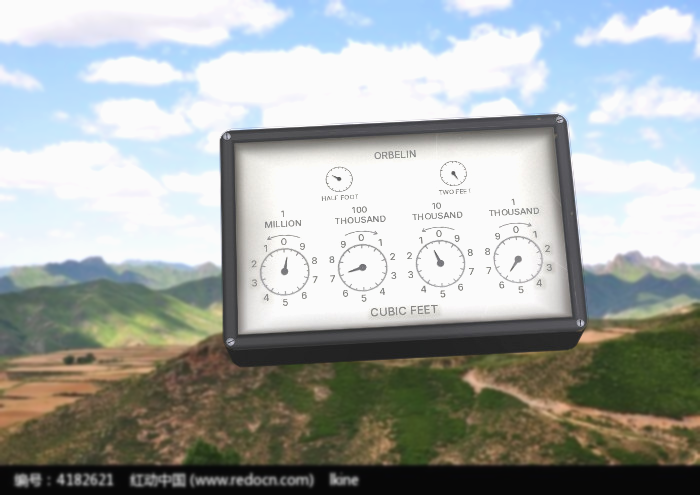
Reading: 970600,ft³
